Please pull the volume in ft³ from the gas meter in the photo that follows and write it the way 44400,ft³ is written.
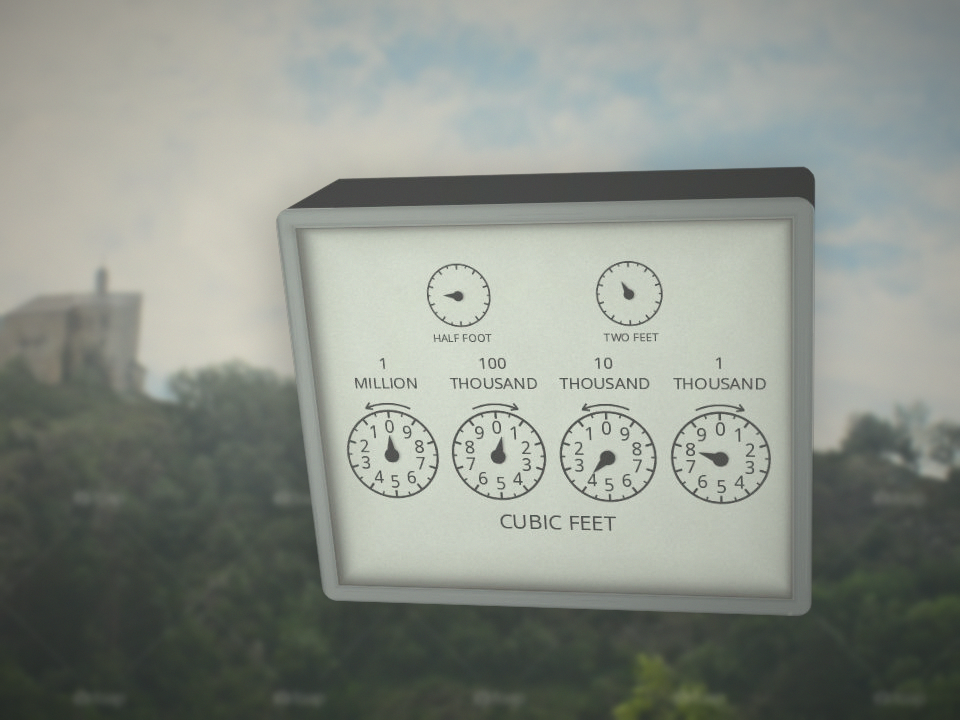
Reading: 3800,ft³
